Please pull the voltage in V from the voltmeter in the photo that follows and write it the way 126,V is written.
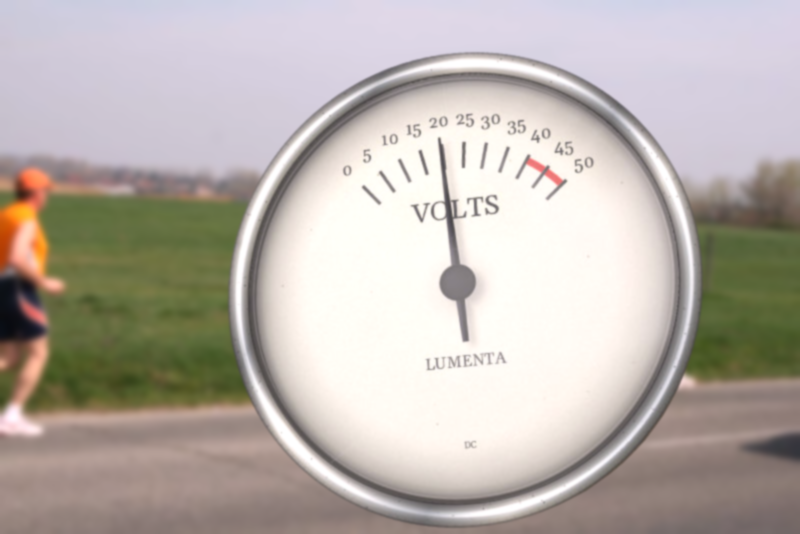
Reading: 20,V
